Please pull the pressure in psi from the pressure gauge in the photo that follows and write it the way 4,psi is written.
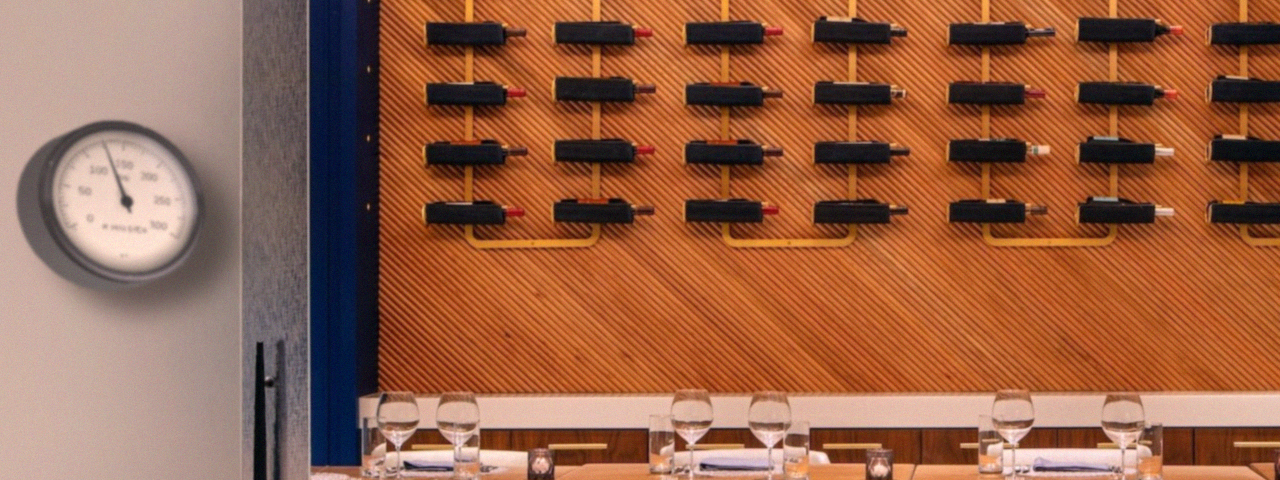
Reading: 125,psi
